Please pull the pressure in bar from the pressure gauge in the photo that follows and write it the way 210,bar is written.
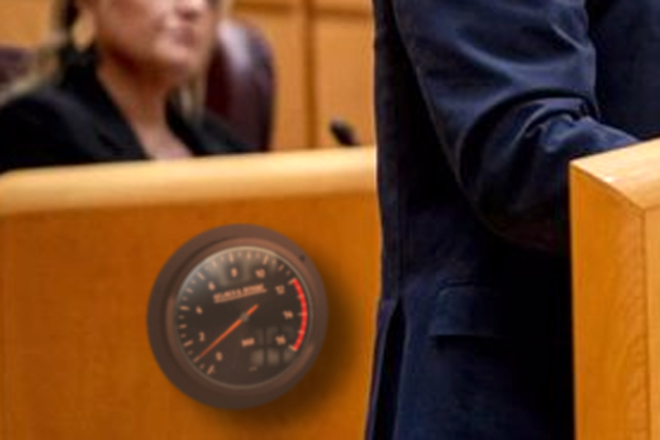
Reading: 1,bar
